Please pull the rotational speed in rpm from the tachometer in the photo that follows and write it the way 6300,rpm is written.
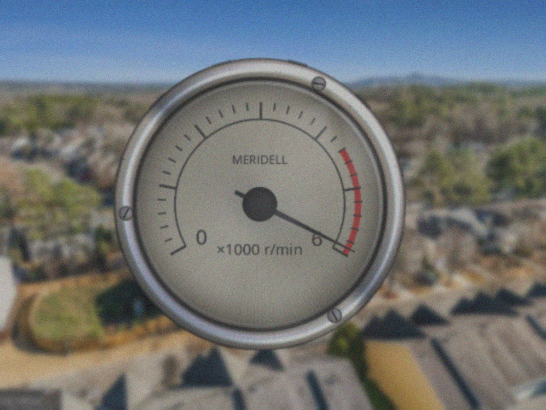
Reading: 5900,rpm
